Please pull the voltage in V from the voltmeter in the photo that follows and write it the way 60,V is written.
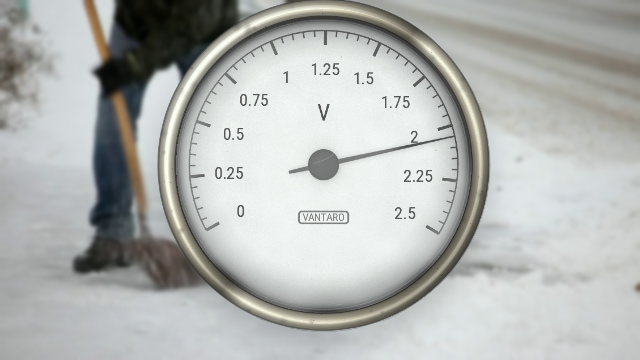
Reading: 2.05,V
